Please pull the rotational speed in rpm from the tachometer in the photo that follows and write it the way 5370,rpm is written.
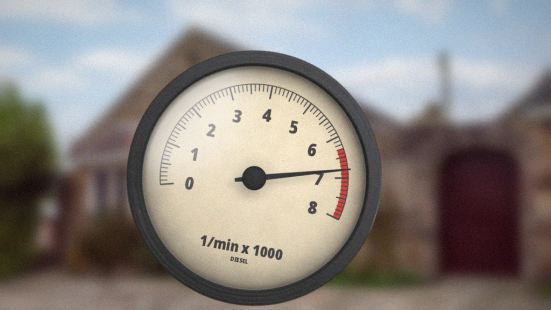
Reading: 6800,rpm
